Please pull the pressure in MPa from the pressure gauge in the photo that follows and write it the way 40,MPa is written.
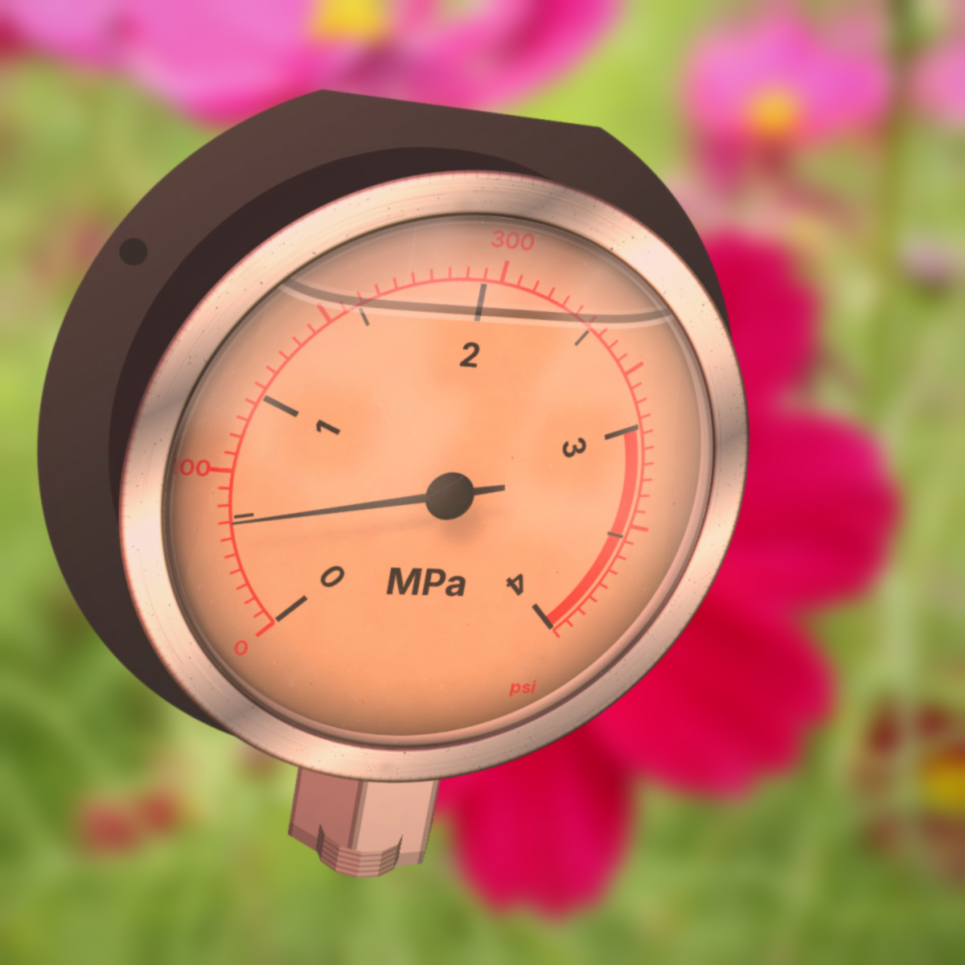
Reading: 0.5,MPa
